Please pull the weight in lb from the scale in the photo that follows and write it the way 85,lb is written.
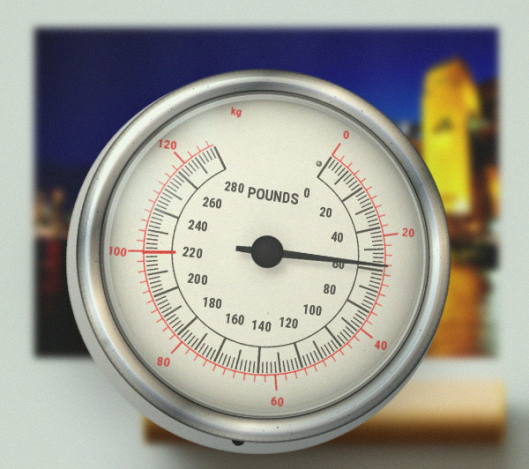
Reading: 58,lb
